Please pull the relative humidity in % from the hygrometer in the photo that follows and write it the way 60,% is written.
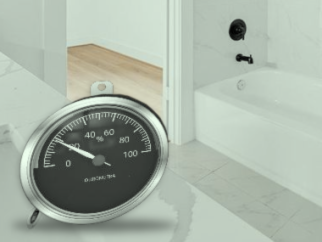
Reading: 20,%
